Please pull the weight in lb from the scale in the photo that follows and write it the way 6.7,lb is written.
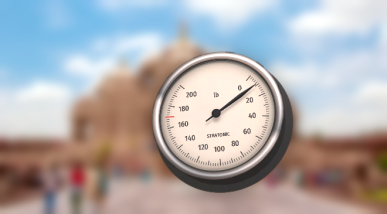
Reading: 10,lb
